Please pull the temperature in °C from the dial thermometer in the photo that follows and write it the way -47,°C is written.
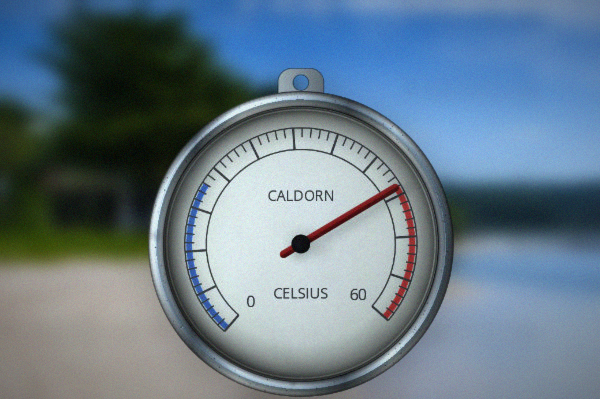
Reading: 44,°C
